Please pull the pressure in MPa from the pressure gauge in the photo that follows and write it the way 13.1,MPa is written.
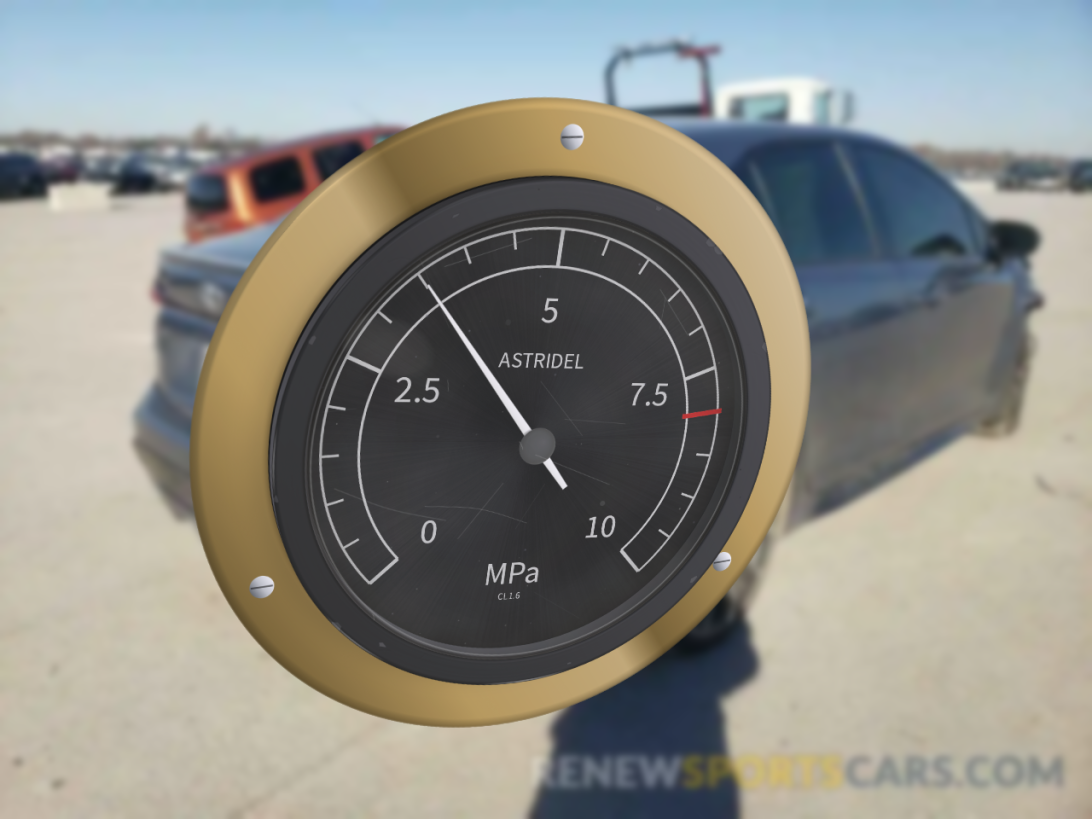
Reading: 3.5,MPa
